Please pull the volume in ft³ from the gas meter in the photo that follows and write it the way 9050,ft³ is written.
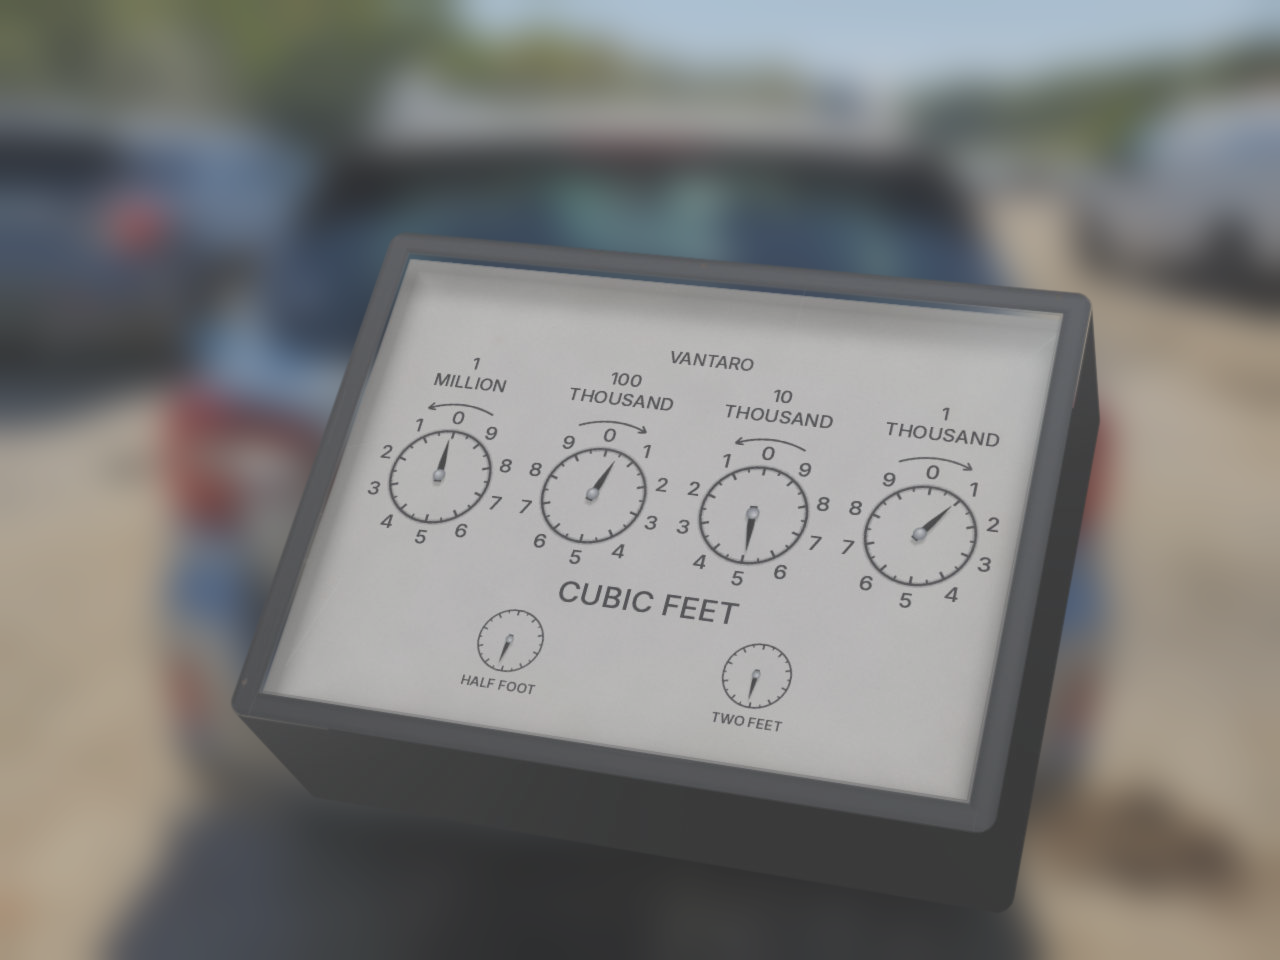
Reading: 5100,ft³
